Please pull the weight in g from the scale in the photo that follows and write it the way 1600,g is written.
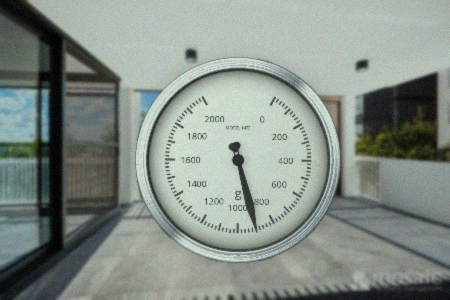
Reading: 900,g
